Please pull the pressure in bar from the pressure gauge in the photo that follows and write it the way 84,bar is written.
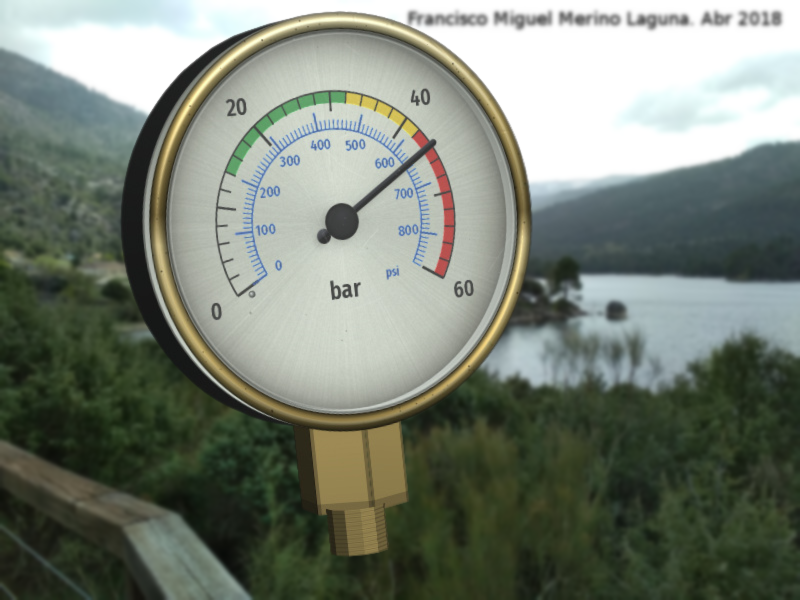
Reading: 44,bar
